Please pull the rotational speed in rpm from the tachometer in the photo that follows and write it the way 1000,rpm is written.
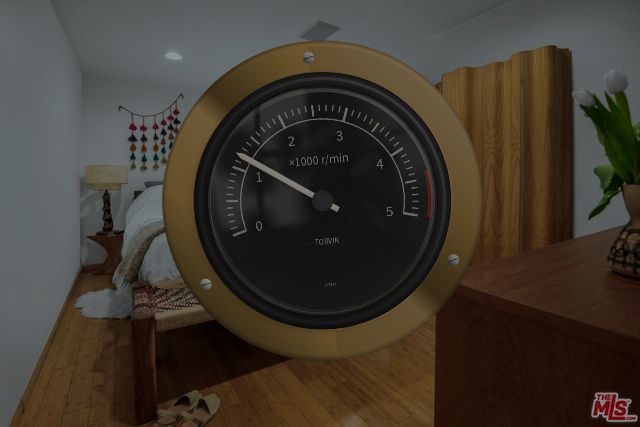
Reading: 1200,rpm
